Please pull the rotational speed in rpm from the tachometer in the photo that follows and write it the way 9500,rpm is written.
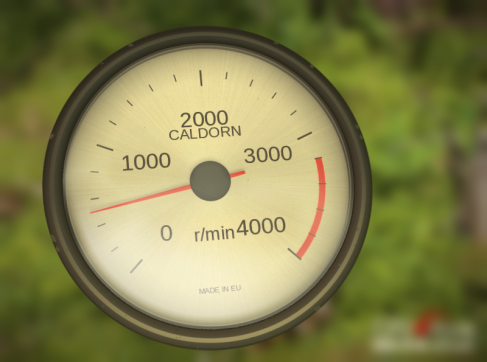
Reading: 500,rpm
